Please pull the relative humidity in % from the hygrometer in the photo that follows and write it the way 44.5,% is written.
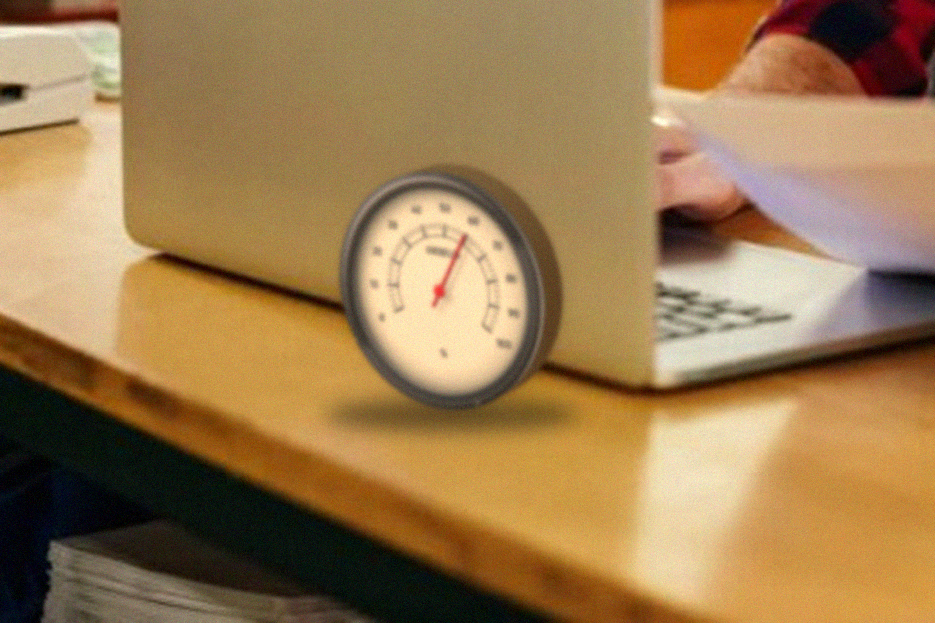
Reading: 60,%
